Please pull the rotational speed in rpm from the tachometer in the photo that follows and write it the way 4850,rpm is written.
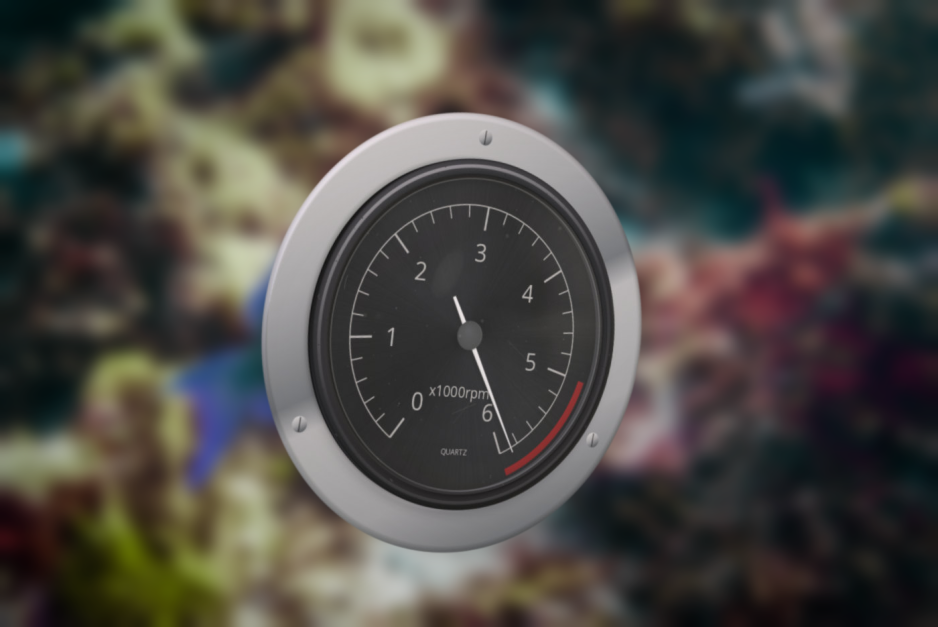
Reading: 5900,rpm
